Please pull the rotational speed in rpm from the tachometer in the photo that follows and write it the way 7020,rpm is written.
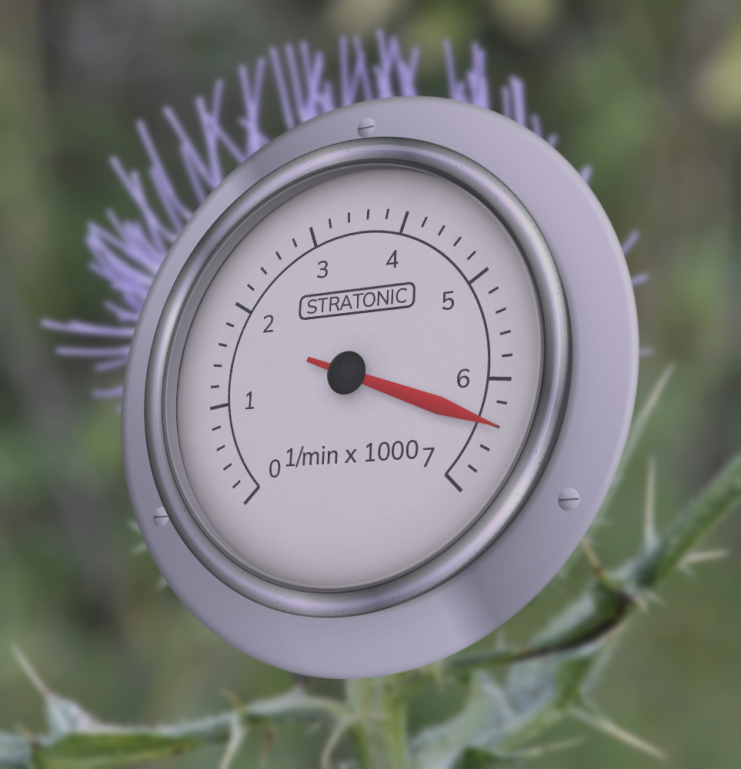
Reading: 6400,rpm
